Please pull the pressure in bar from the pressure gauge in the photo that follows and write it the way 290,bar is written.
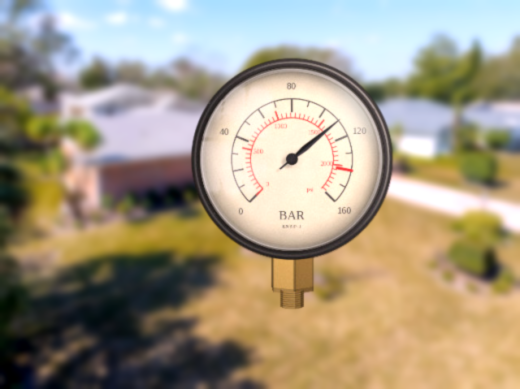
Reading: 110,bar
